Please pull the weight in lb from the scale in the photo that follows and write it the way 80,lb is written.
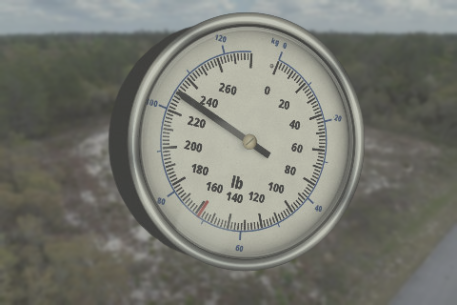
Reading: 230,lb
